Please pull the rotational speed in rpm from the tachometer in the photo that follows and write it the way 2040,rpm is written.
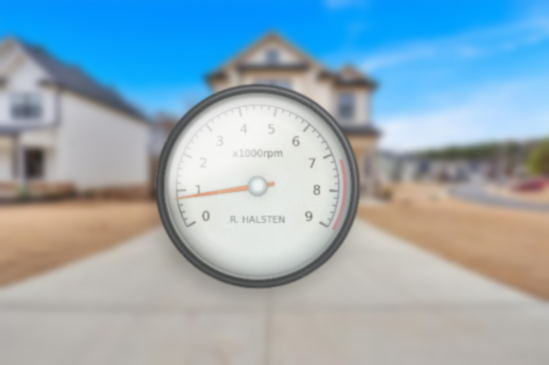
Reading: 800,rpm
